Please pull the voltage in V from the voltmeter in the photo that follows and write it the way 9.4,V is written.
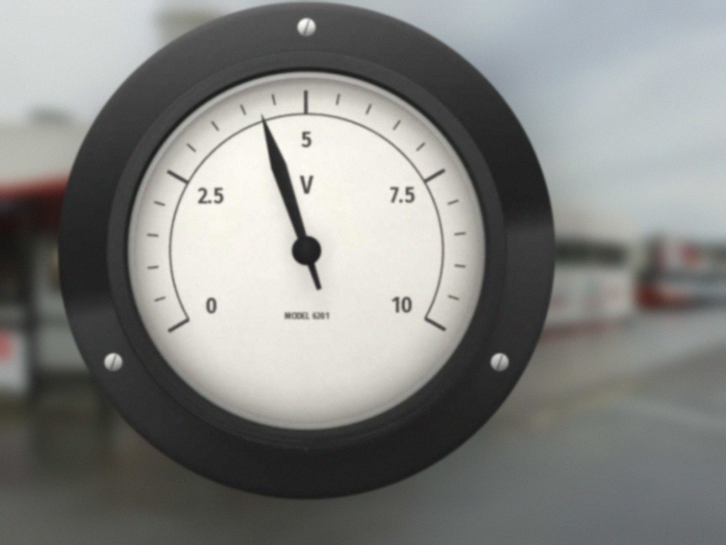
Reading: 4.25,V
